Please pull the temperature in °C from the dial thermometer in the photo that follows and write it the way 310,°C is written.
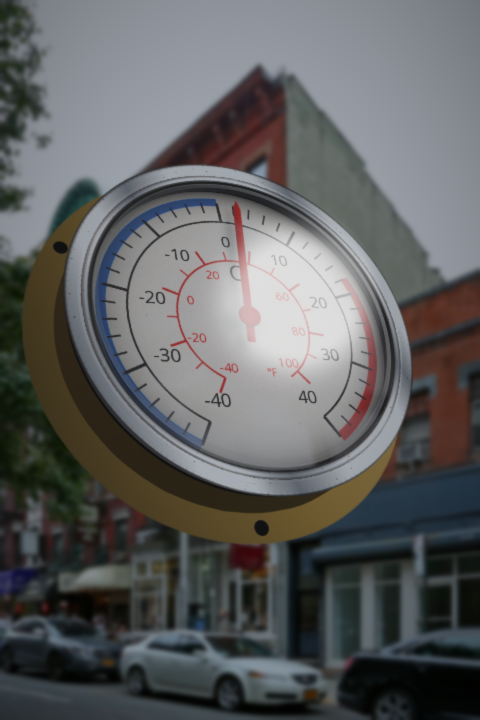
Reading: 2,°C
